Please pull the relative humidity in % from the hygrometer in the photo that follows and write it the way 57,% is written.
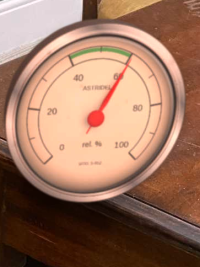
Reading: 60,%
